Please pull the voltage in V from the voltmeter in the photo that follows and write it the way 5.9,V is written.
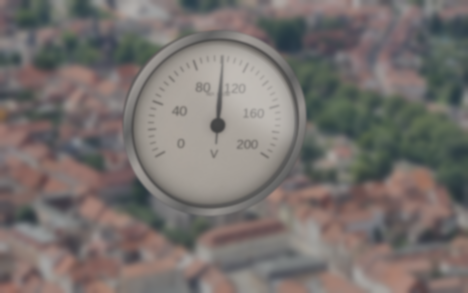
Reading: 100,V
